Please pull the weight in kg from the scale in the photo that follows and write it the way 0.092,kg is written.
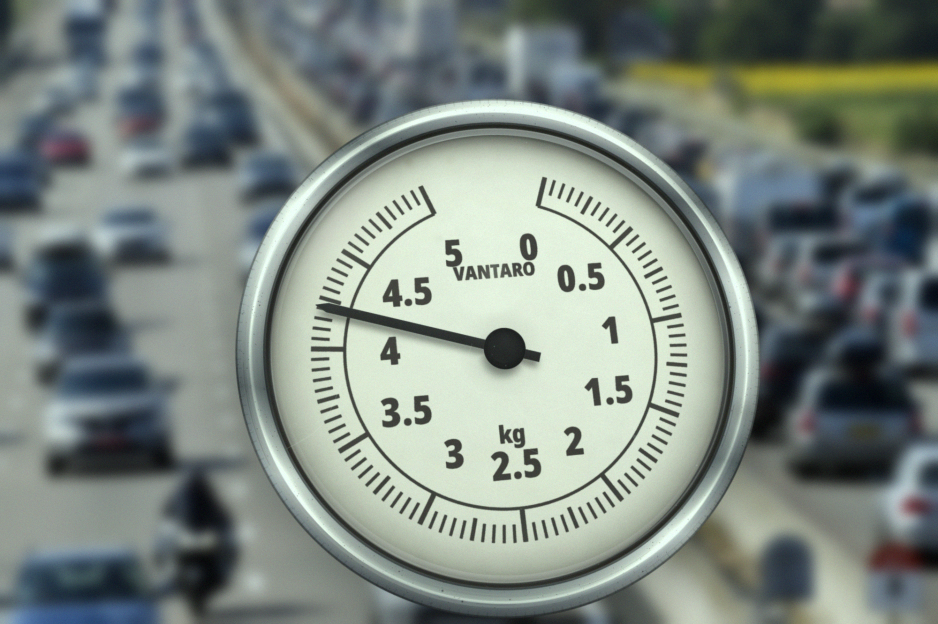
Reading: 4.2,kg
